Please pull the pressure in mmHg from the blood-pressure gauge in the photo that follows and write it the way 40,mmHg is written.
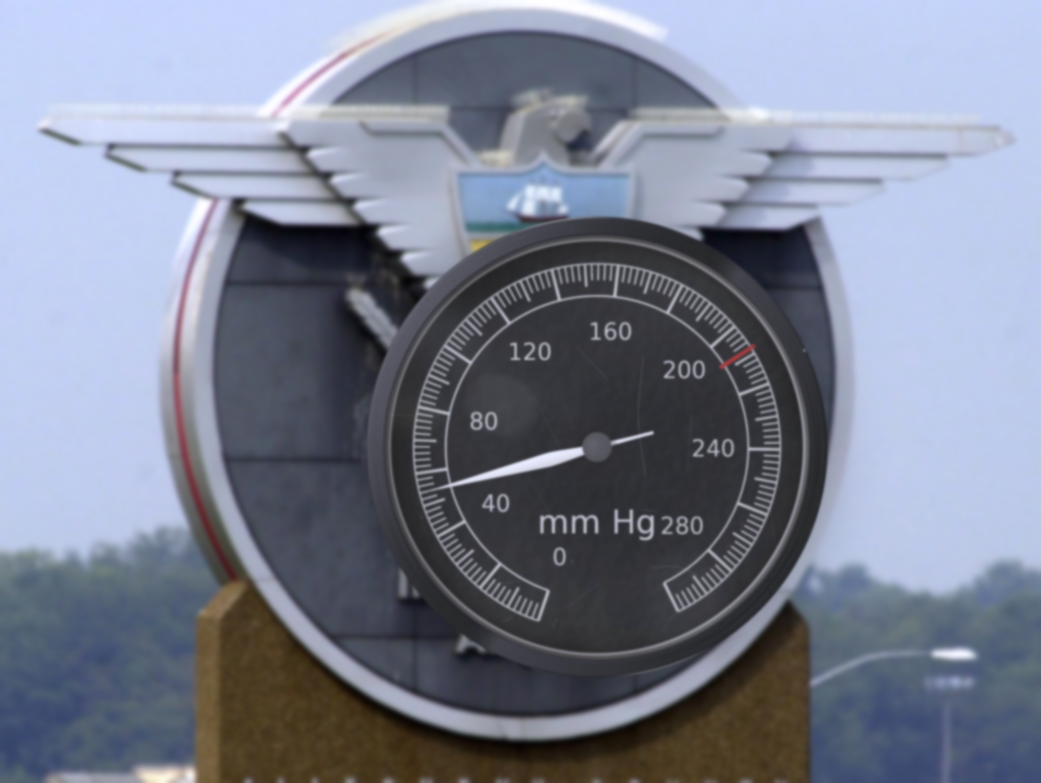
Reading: 54,mmHg
